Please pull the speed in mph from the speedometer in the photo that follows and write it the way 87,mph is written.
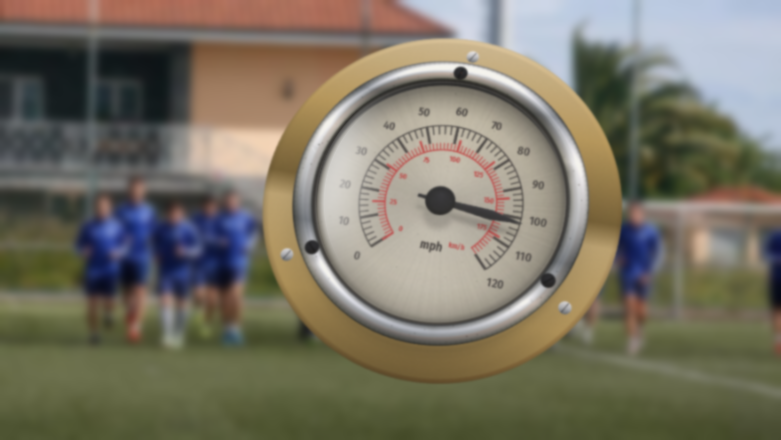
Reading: 102,mph
